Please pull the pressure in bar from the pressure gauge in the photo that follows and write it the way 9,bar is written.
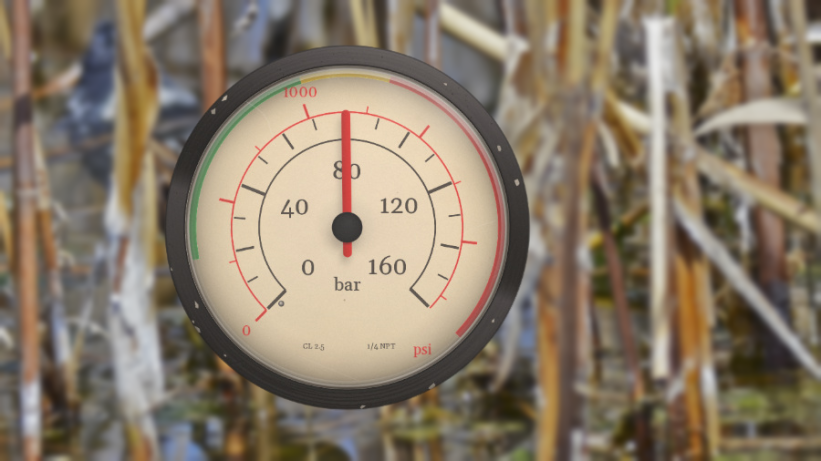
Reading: 80,bar
